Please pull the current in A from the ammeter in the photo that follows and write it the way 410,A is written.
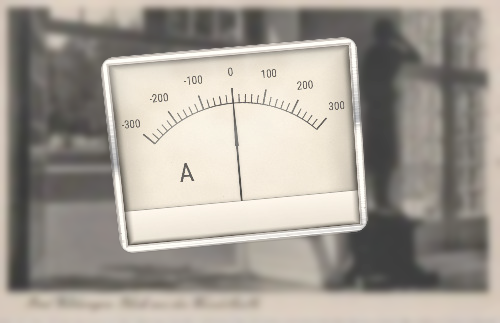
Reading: 0,A
